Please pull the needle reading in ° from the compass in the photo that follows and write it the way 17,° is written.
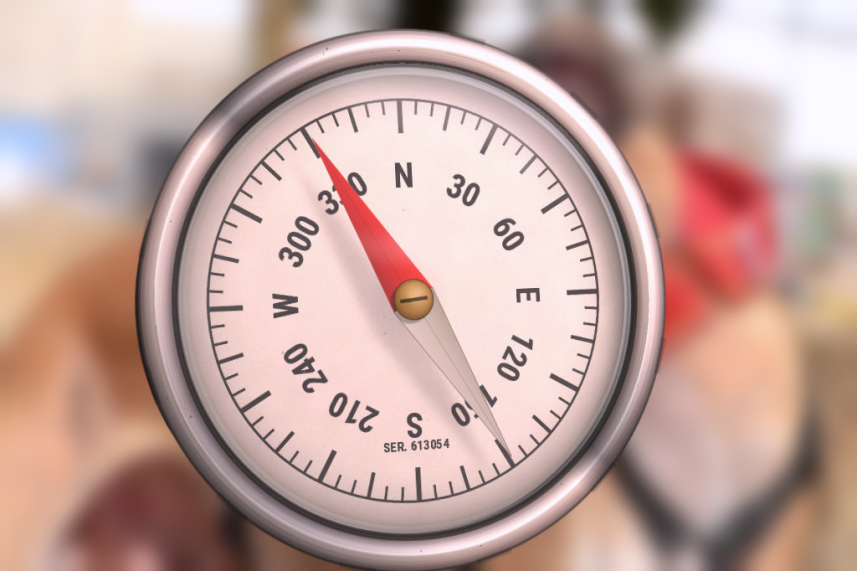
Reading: 330,°
